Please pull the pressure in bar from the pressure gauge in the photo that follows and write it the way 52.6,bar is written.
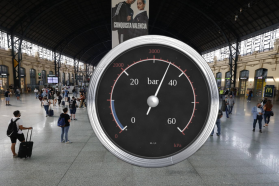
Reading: 35,bar
